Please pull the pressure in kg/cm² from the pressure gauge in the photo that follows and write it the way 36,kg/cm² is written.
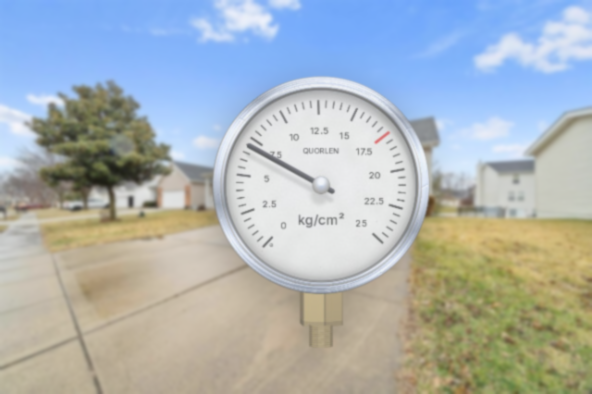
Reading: 7,kg/cm²
